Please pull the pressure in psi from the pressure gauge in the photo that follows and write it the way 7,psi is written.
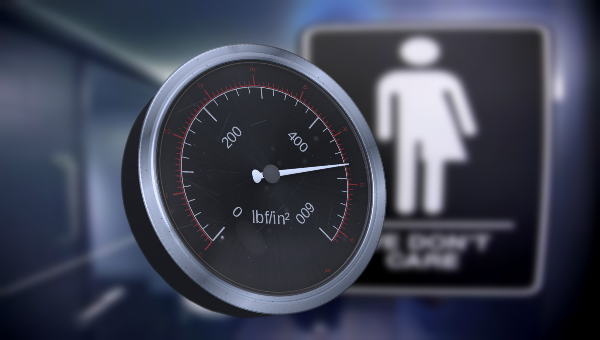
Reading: 480,psi
